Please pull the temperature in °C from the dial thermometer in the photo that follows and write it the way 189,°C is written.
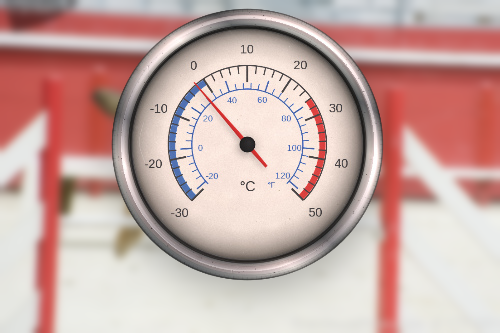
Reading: -2,°C
